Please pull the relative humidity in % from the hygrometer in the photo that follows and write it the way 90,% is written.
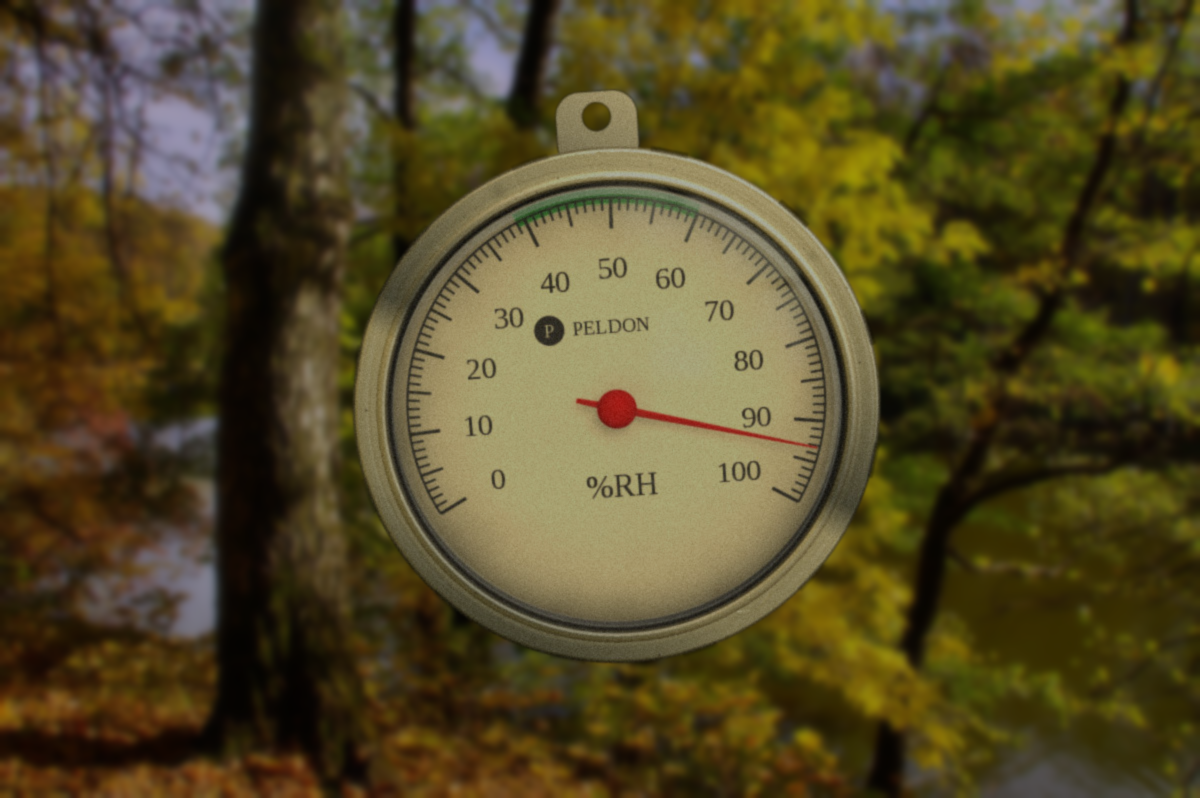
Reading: 93,%
